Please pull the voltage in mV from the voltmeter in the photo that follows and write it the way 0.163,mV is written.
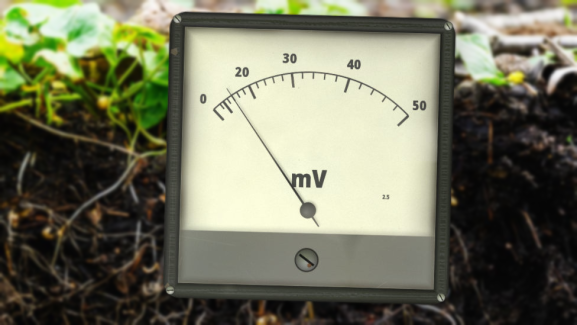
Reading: 14,mV
